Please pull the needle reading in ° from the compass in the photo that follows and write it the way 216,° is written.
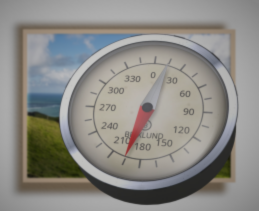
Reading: 195,°
